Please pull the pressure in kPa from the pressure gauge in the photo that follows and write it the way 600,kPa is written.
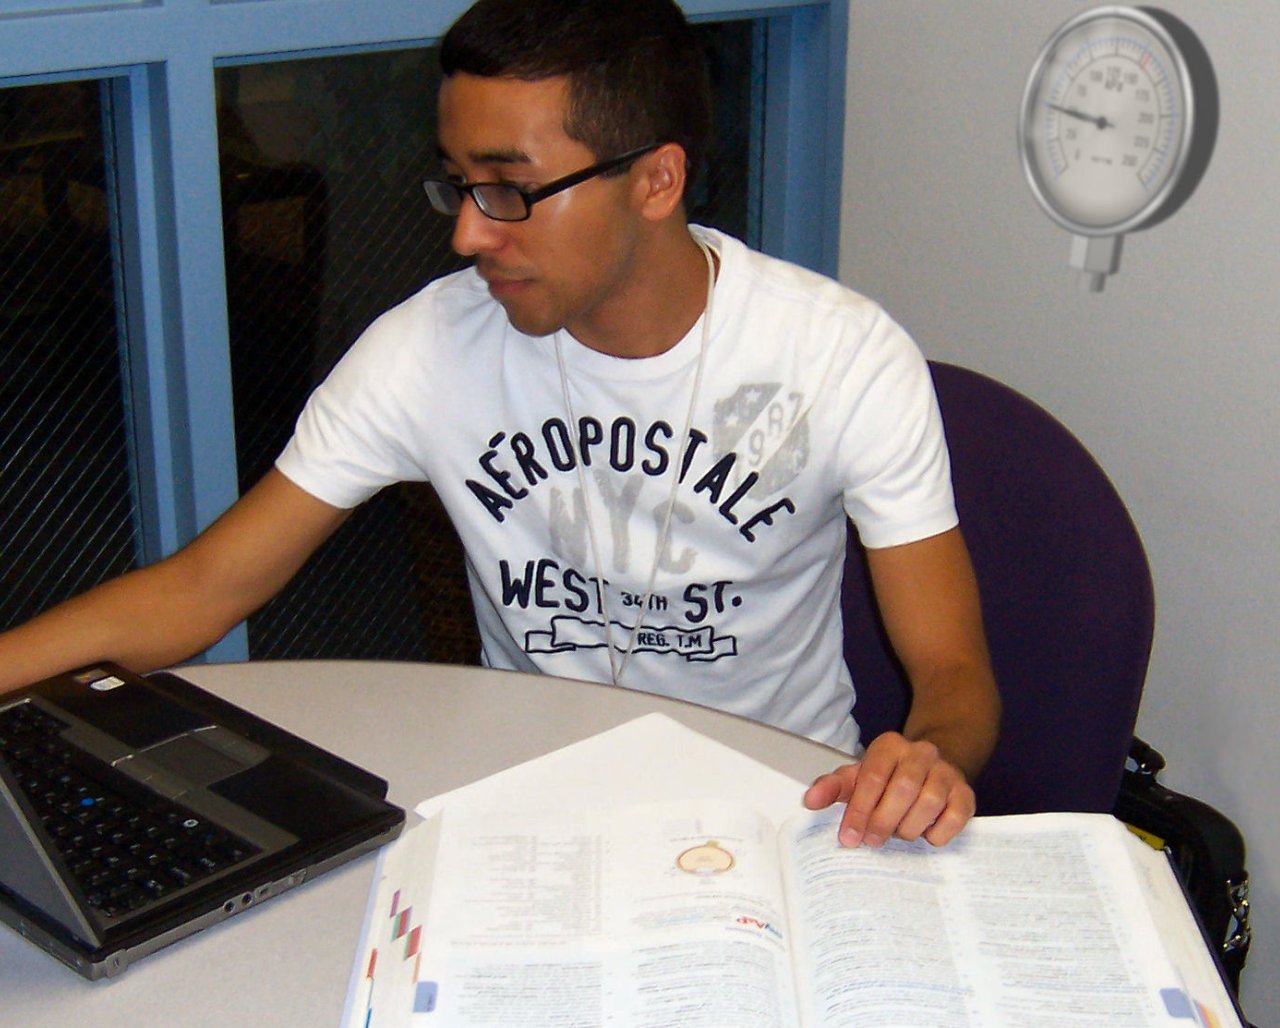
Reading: 50,kPa
